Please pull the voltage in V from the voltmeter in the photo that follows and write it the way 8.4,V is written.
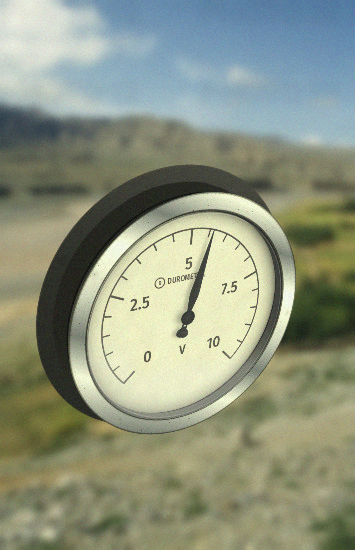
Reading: 5.5,V
